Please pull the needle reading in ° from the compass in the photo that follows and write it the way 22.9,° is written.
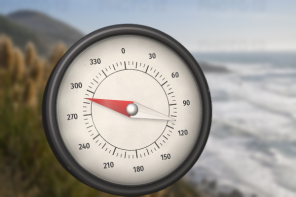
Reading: 290,°
